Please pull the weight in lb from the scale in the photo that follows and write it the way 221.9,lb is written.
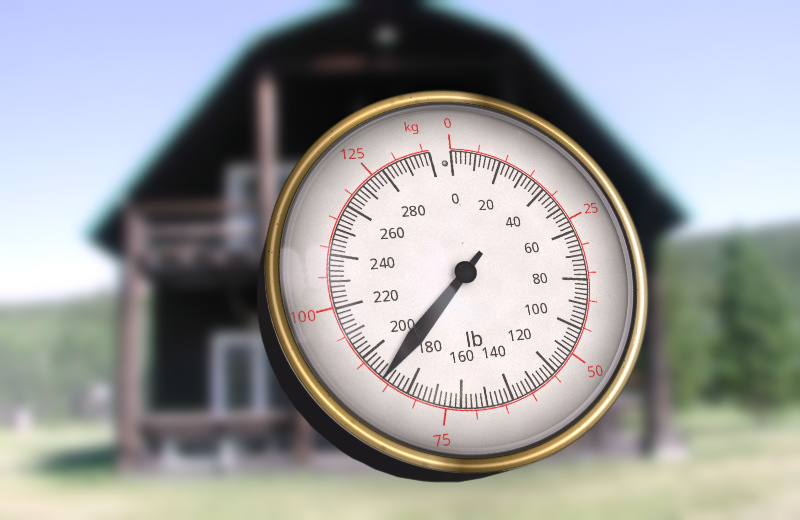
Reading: 190,lb
